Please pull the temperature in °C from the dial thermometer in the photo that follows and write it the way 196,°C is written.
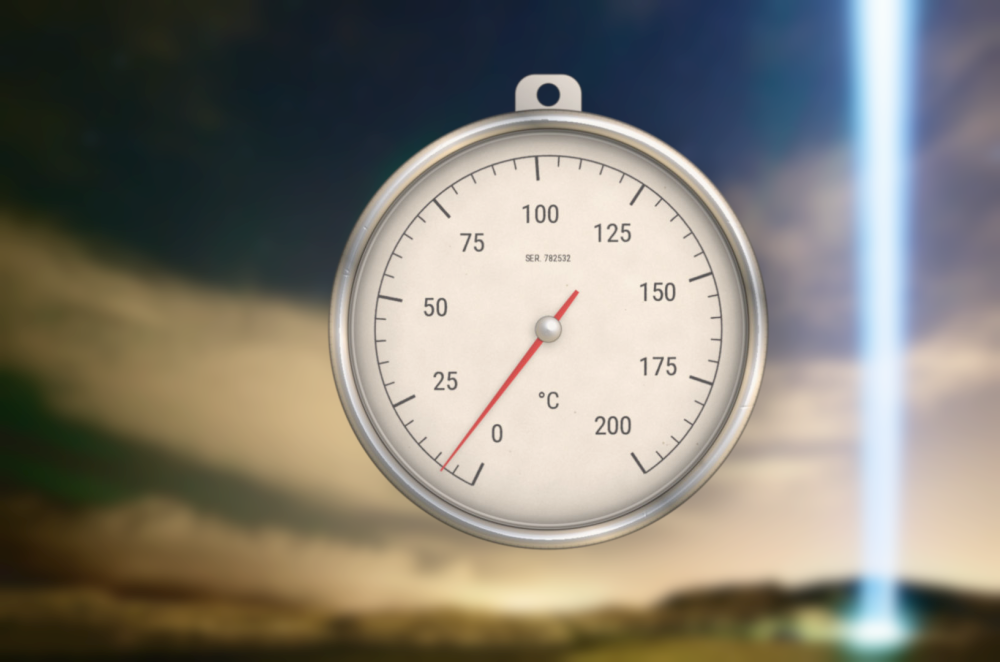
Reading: 7.5,°C
